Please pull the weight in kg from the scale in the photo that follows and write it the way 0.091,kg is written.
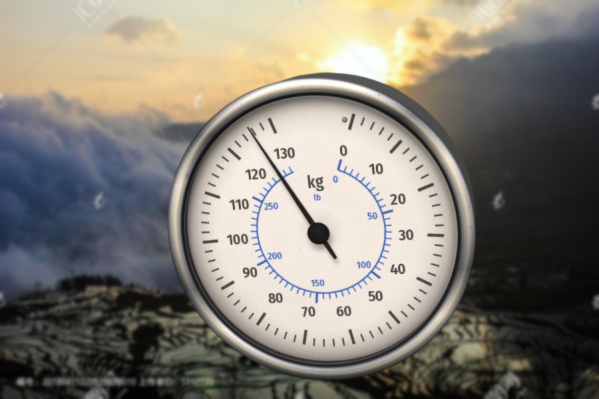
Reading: 126,kg
